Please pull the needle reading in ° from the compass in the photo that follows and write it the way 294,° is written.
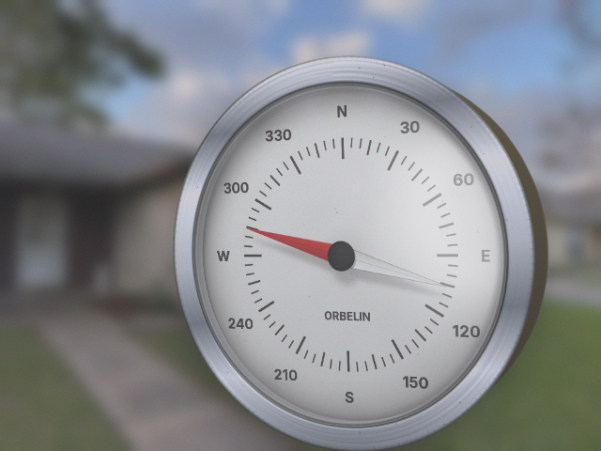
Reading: 285,°
